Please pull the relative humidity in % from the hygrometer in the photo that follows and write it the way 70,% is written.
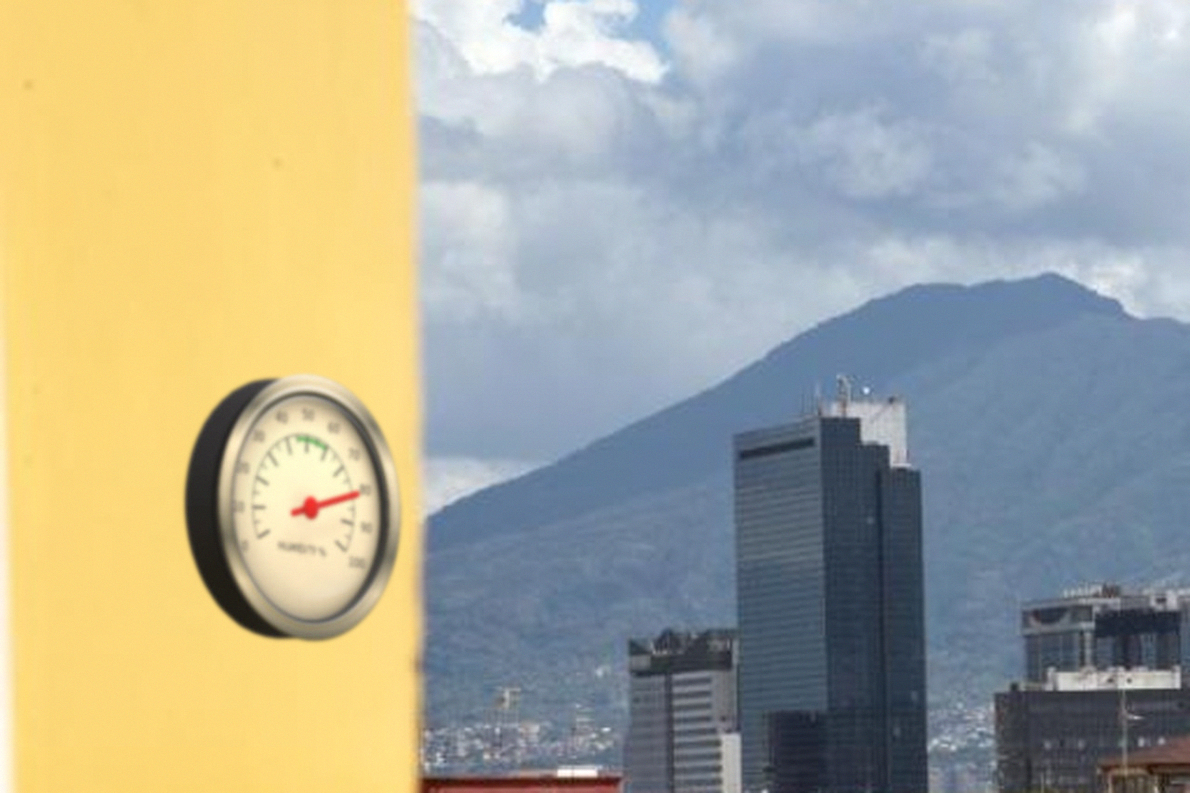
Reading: 80,%
